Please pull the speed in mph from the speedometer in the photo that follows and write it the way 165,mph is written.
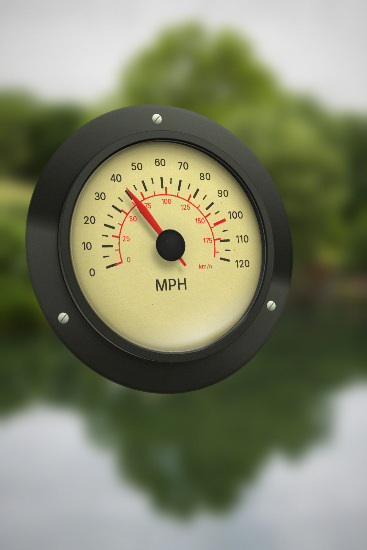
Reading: 40,mph
